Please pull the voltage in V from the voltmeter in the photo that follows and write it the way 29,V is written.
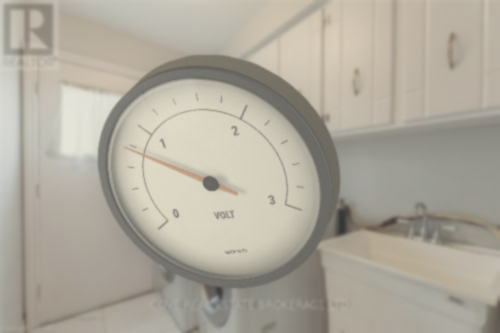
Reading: 0.8,V
